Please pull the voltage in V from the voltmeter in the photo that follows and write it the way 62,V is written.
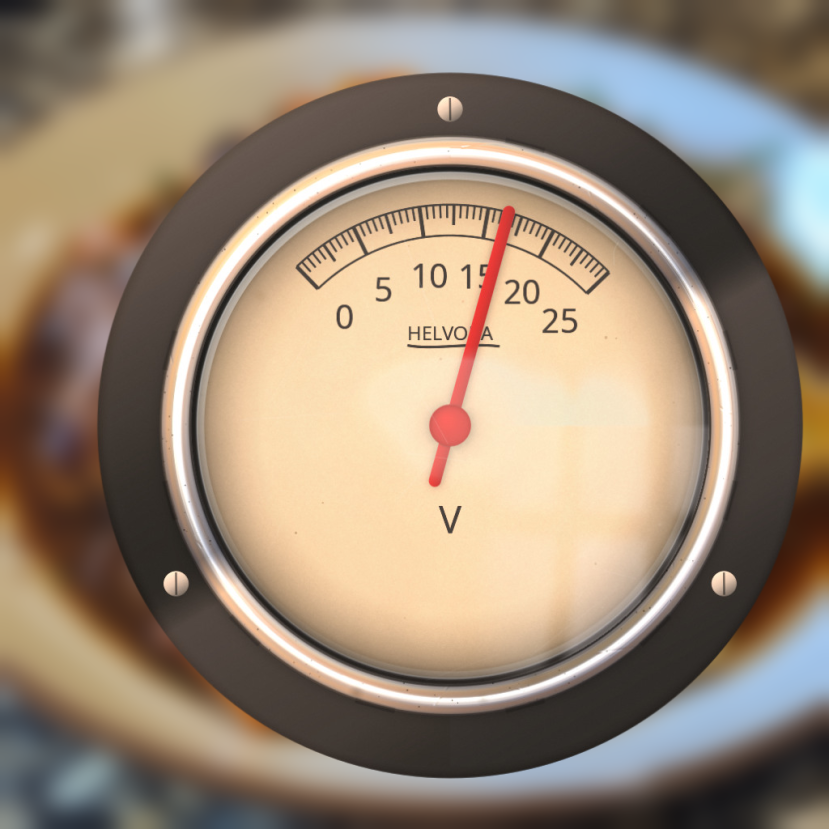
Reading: 16.5,V
